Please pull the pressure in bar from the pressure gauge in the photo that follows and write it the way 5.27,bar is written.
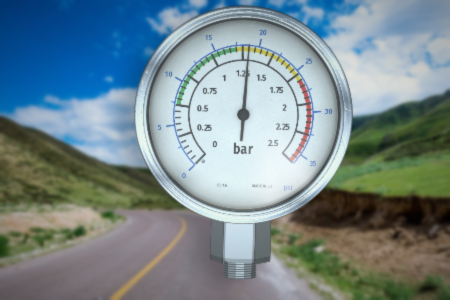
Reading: 1.3,bar
